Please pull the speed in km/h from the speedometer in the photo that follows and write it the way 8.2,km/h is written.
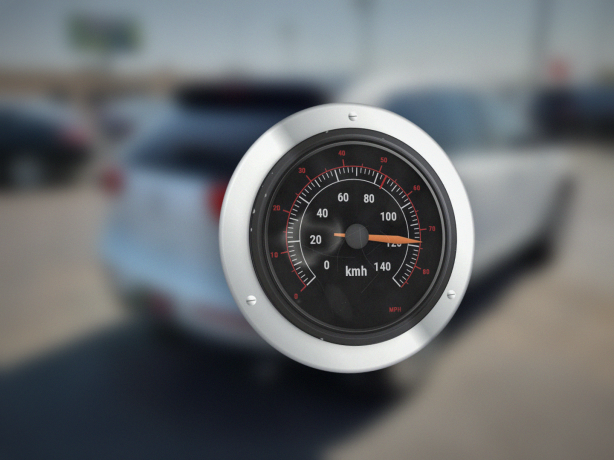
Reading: 118,km/h
